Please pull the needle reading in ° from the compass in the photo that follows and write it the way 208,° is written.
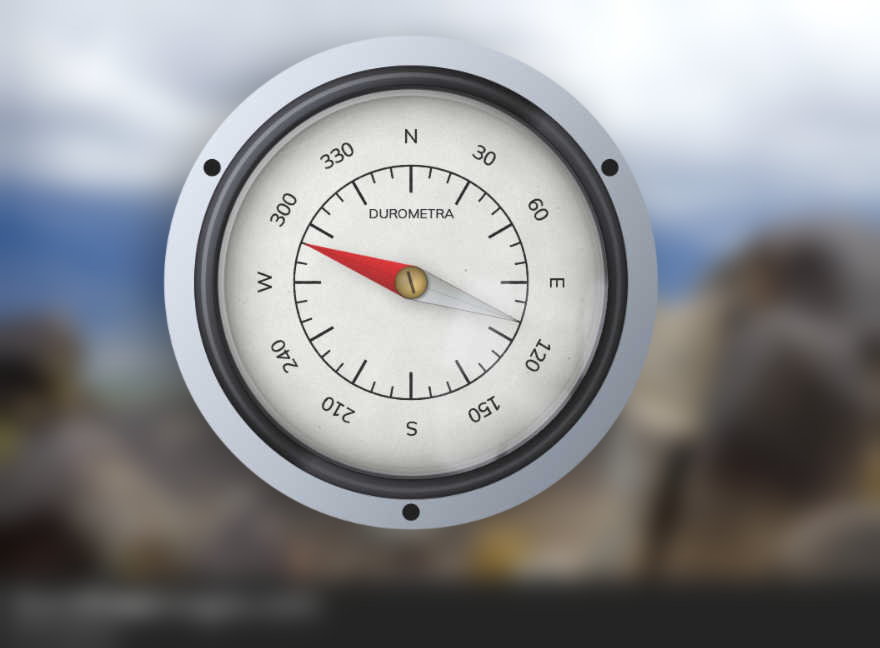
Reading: 290,°
